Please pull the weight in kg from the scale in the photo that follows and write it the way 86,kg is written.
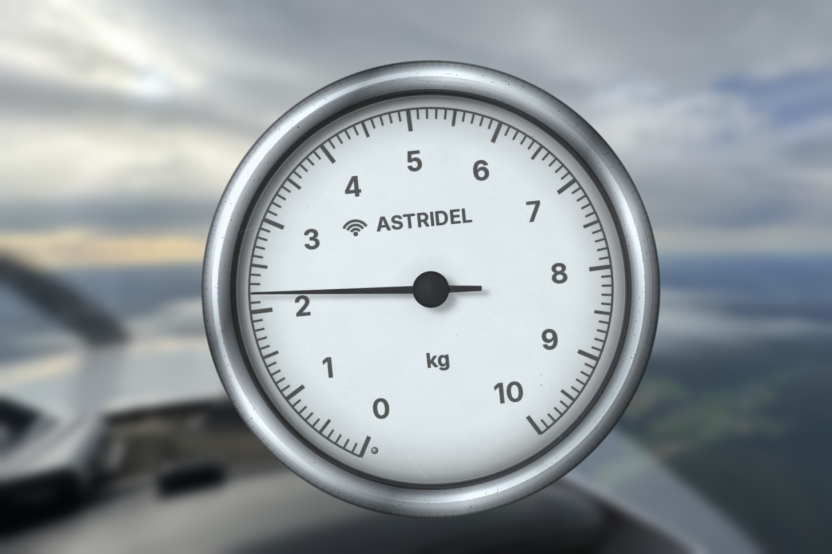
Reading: 2.2,kg
